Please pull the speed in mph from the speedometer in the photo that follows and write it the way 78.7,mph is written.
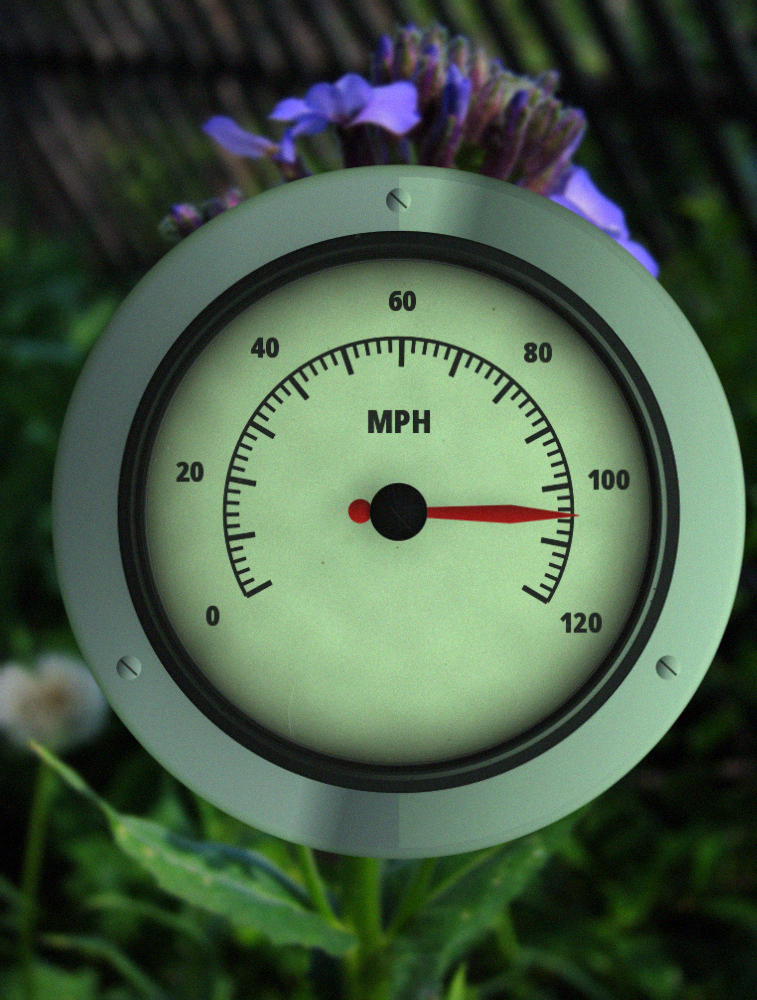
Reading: 105,mph
